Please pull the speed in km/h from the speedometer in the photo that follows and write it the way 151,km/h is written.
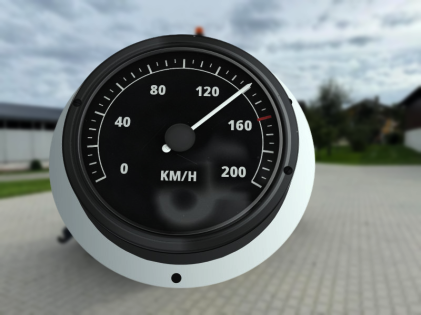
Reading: 140,km/h
